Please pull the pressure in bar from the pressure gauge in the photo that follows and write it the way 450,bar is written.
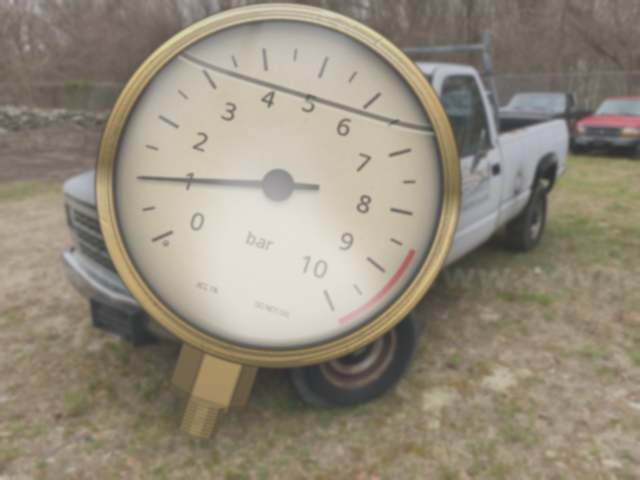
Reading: 1,bar
